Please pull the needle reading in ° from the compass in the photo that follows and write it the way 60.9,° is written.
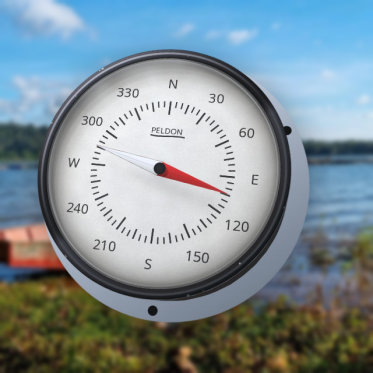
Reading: 105,°
